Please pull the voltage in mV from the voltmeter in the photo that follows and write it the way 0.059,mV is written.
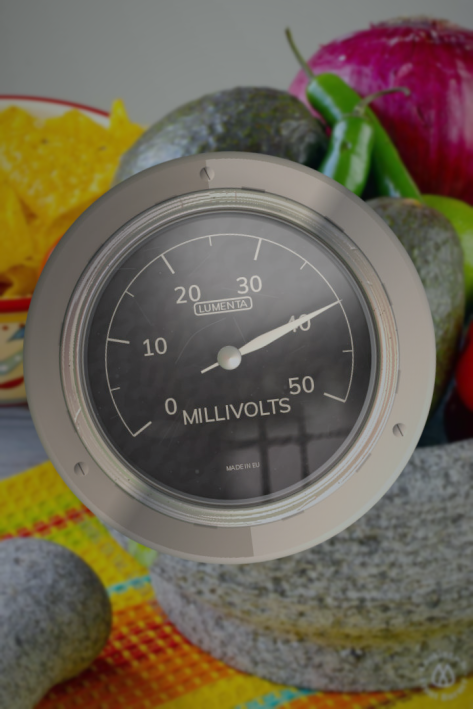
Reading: 40,mV
